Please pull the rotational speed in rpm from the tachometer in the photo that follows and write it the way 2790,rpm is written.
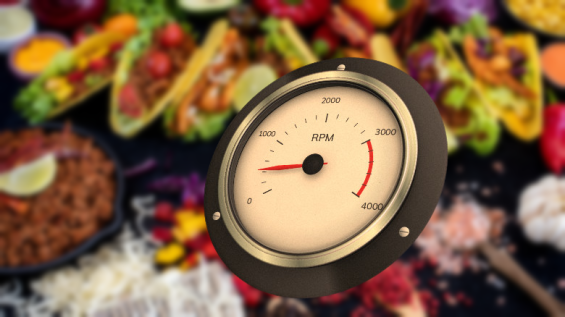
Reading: 400,rpm
